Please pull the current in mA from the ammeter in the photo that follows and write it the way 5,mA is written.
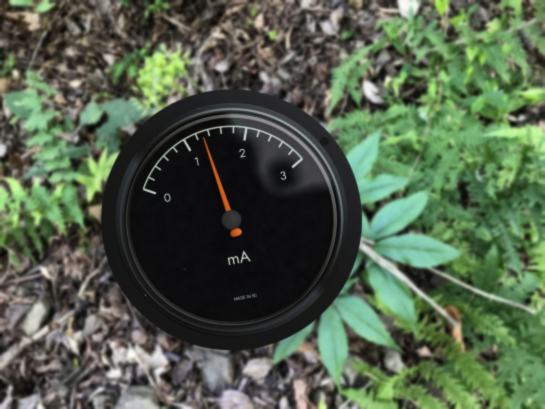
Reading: 1.3,mA
